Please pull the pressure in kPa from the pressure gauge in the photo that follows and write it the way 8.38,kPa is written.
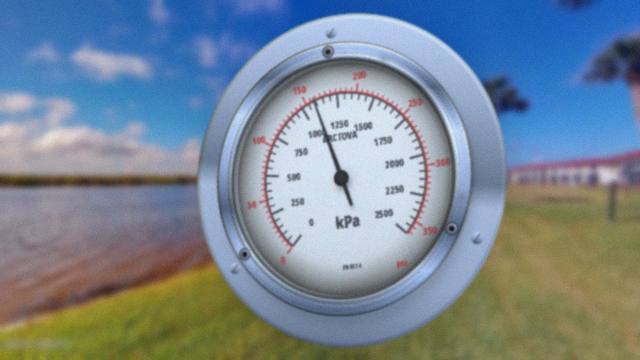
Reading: 1100,kPa
